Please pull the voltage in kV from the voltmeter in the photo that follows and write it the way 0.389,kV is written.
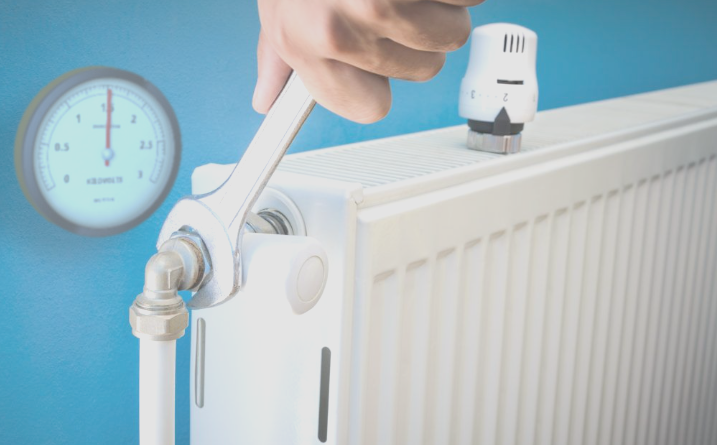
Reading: 1.5,kV
